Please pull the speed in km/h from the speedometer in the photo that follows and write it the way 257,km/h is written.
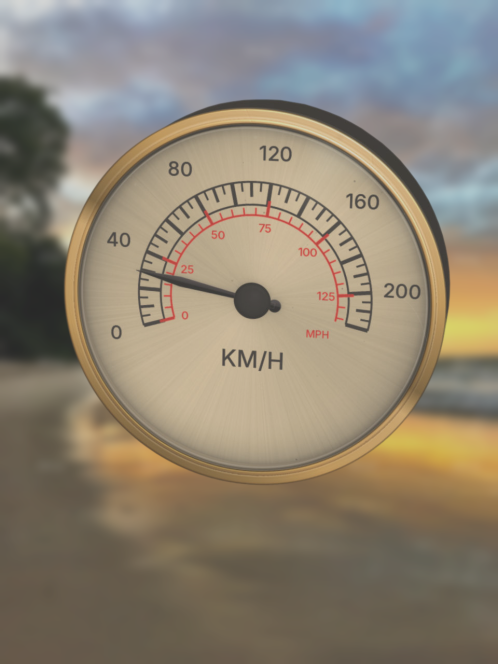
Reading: 30,km/h
